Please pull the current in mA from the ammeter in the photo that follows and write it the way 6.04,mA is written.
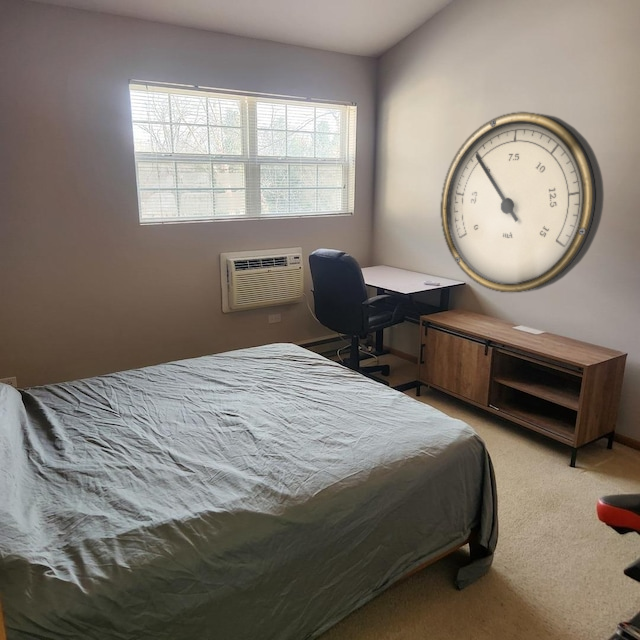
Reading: 5,mA
